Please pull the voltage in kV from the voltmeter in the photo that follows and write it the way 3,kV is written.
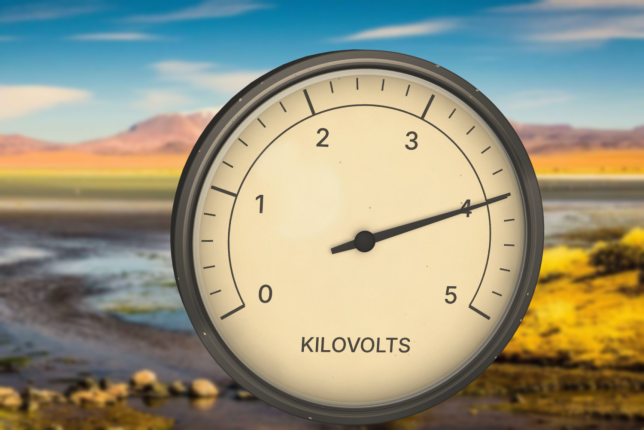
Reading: 4,kV
